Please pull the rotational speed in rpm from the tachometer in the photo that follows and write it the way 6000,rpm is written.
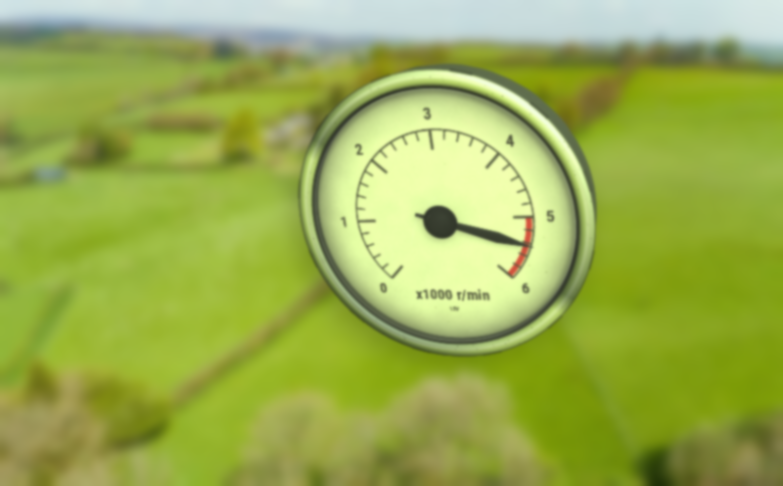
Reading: 5400,rpm
